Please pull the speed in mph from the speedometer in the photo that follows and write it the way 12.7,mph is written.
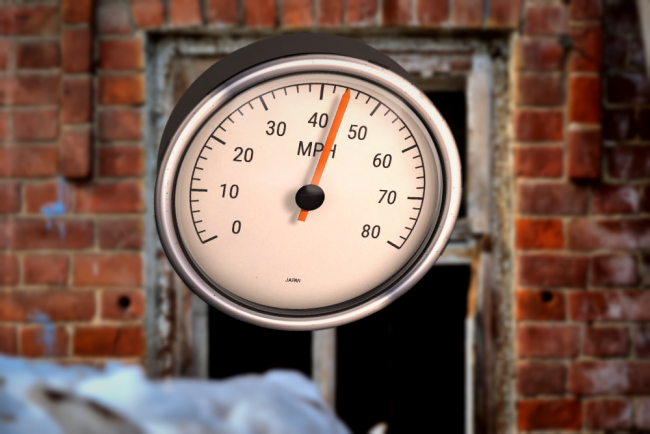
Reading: 44,mph
